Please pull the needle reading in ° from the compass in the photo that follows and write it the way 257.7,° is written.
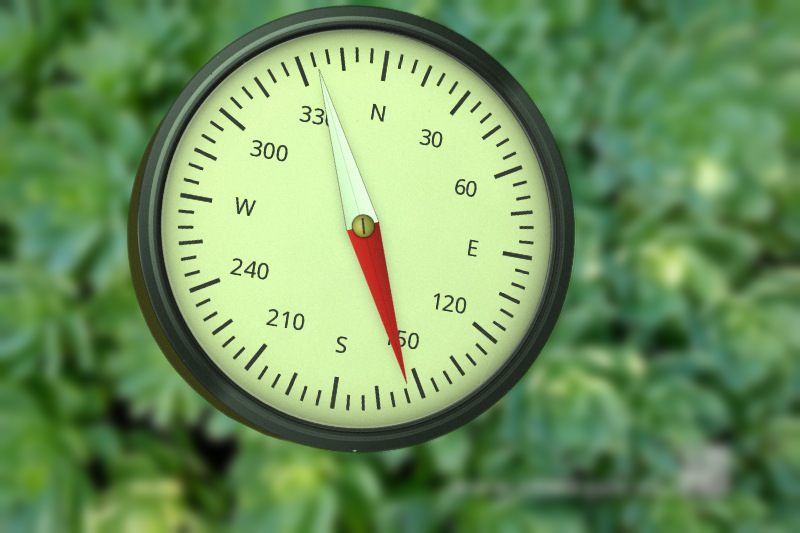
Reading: 155,°
